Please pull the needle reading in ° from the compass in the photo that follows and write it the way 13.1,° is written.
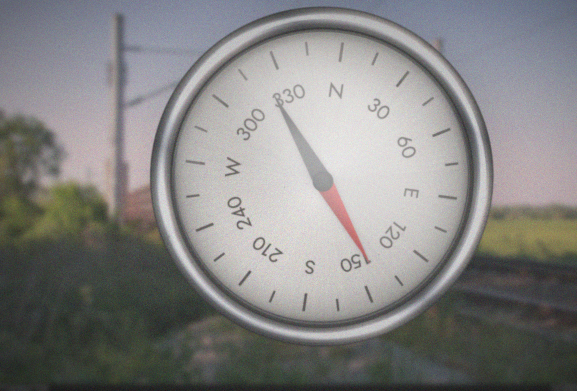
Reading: 142.5,°
